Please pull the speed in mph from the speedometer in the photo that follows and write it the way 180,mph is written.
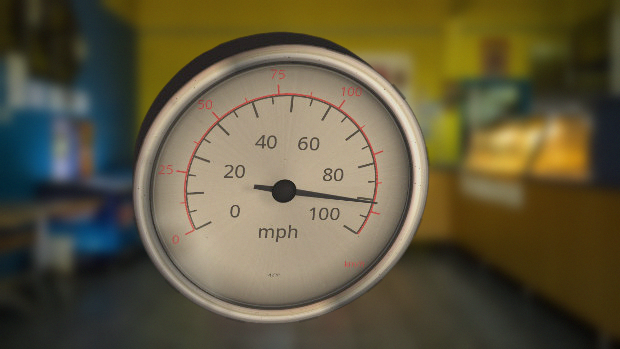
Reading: 90,mph
